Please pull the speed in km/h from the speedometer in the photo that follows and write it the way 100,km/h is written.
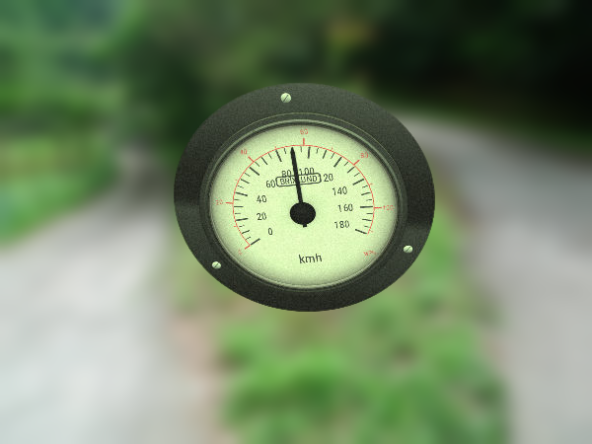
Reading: 90,km/h
